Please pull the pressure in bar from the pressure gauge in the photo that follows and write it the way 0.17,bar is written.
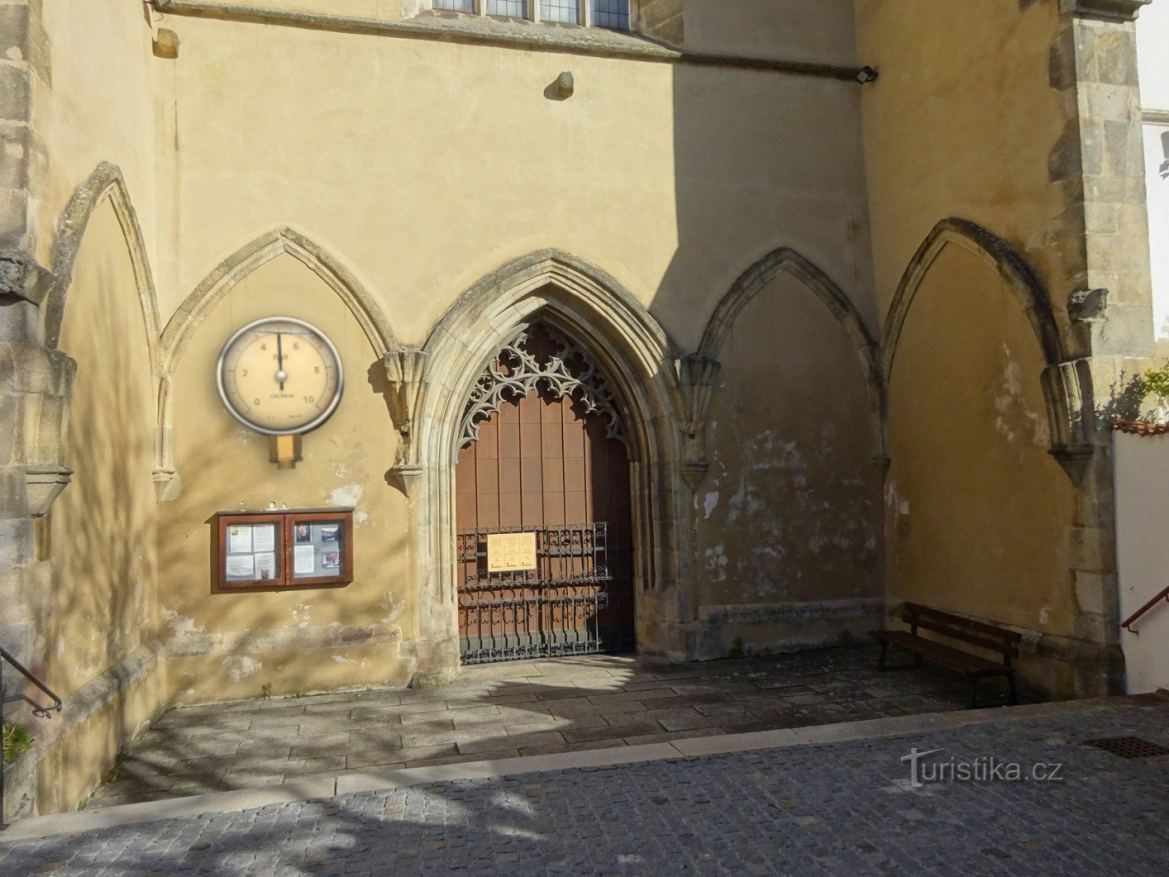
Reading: 5,bar
